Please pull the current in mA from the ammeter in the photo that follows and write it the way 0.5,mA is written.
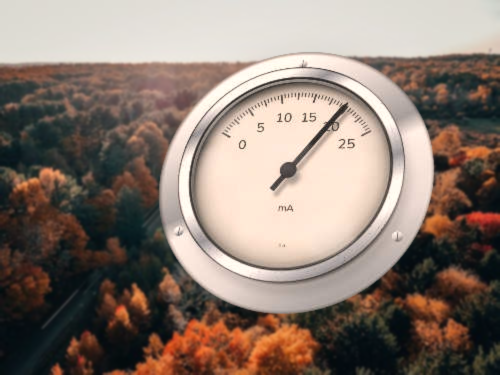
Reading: 20,mA
